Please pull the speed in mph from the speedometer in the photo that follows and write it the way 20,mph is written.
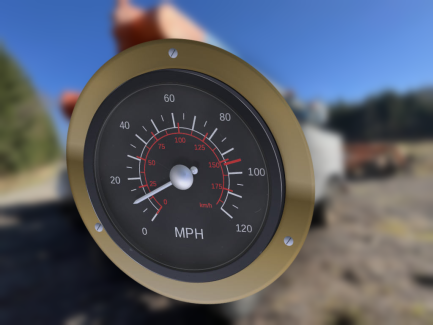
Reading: 10,mph
